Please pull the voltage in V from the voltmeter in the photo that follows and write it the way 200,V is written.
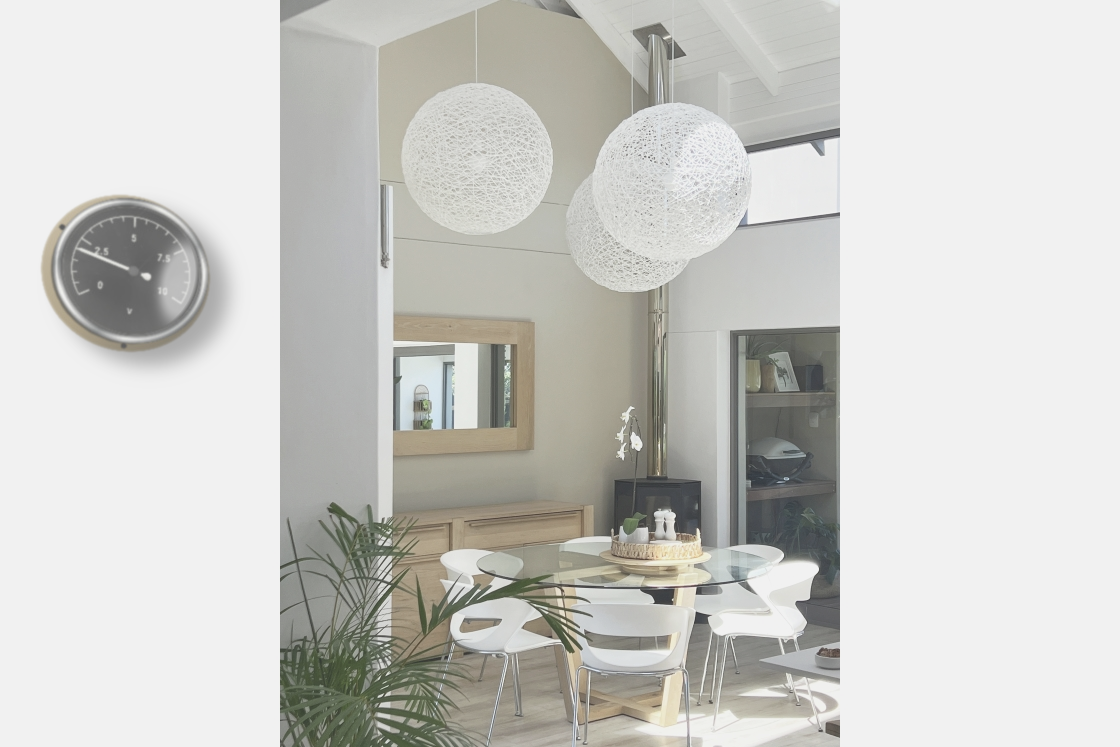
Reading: 2,V
